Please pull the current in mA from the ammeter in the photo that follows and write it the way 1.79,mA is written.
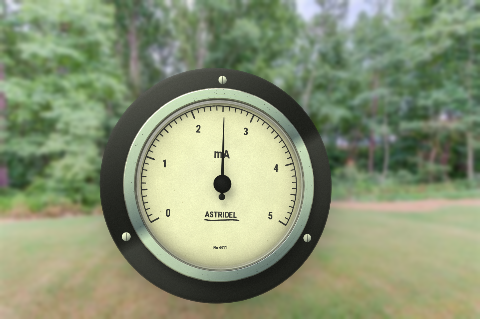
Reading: 2.5,mA
